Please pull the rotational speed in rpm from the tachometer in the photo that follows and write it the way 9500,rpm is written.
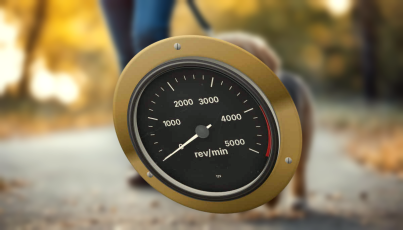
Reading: 0,rpm
